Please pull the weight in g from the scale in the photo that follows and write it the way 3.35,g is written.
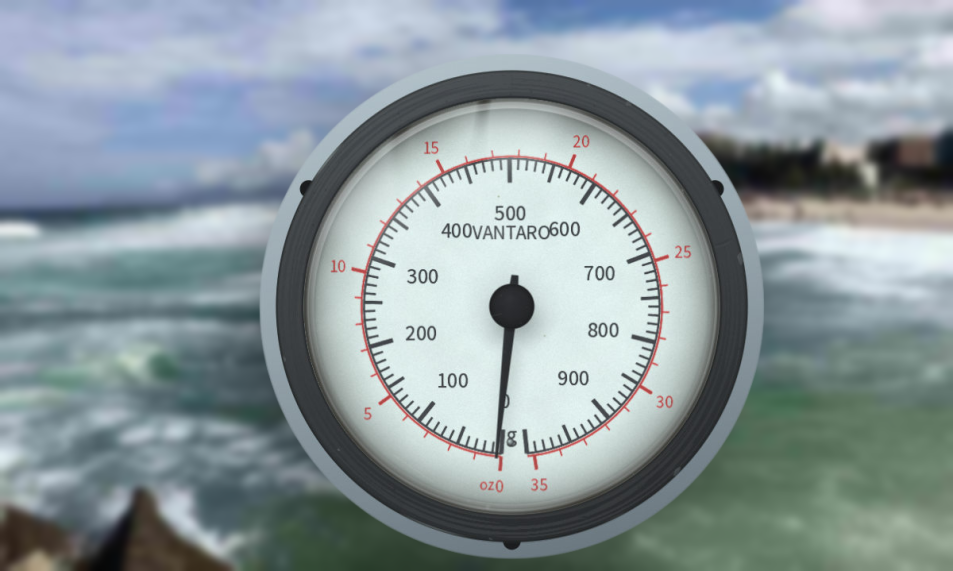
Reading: 5,g
